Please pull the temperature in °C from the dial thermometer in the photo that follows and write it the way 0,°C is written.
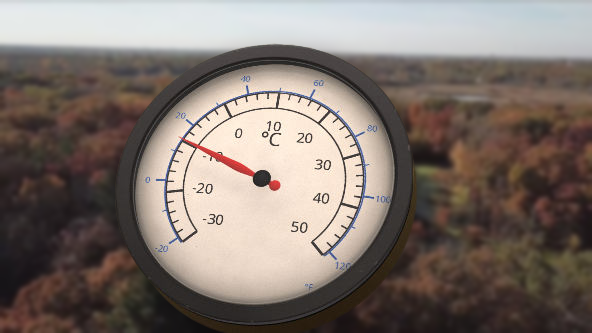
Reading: -10,°C
